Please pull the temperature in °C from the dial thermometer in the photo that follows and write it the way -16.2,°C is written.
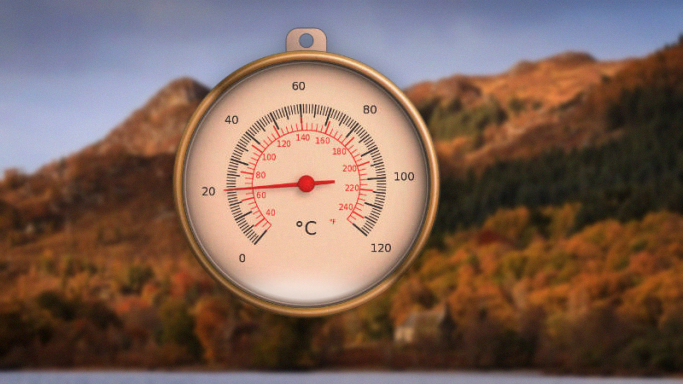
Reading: 20,°C
